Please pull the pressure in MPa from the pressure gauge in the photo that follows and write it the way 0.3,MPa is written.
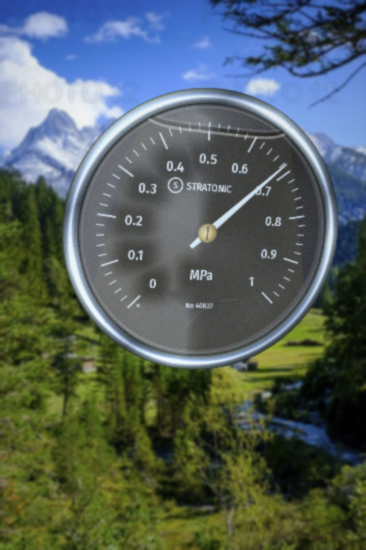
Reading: 0.68,MPa
